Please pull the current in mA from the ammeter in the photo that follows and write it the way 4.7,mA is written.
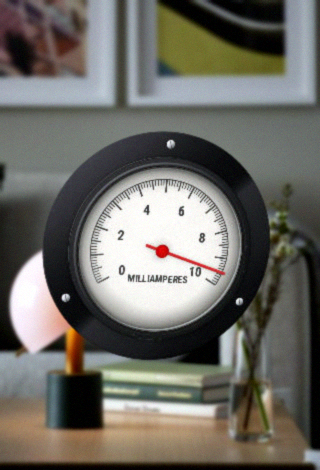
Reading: 9.5,mA
